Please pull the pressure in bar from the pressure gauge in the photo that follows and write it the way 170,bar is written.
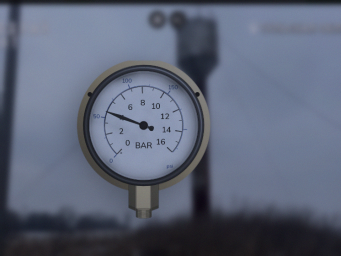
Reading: 4,bar
